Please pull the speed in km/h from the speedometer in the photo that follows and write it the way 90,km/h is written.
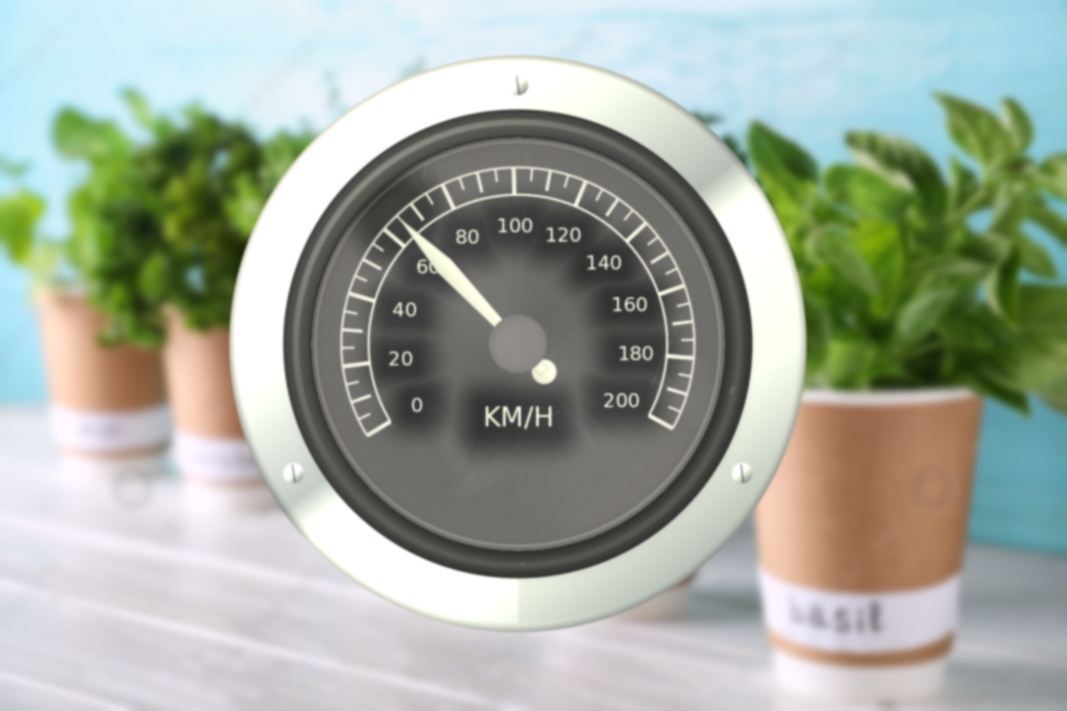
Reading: 65,km/h
